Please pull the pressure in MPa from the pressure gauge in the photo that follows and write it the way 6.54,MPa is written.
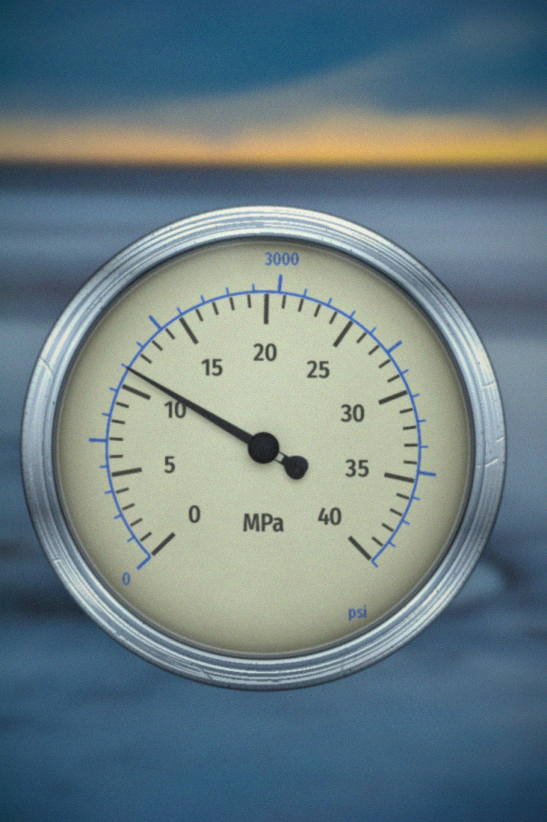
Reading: 11,MPa
